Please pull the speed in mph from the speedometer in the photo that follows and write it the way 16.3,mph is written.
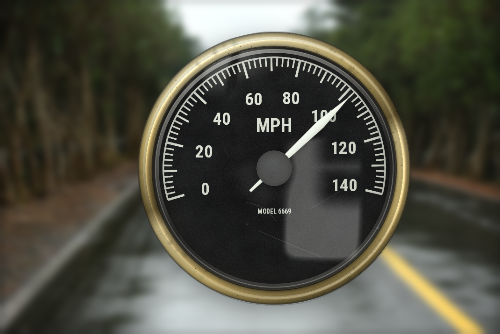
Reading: 102,mph
